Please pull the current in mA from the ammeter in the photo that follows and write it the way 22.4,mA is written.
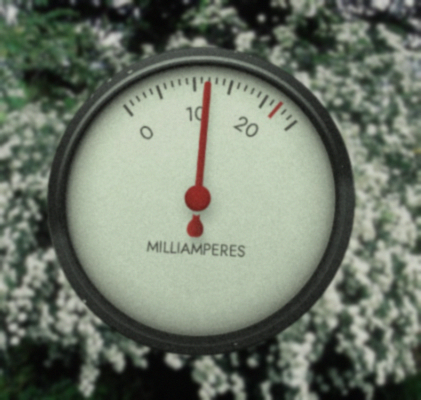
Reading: 12,mA
